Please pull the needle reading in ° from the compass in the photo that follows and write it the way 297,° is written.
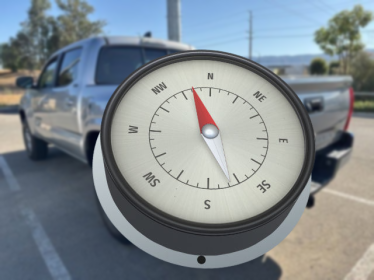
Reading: 340,°
